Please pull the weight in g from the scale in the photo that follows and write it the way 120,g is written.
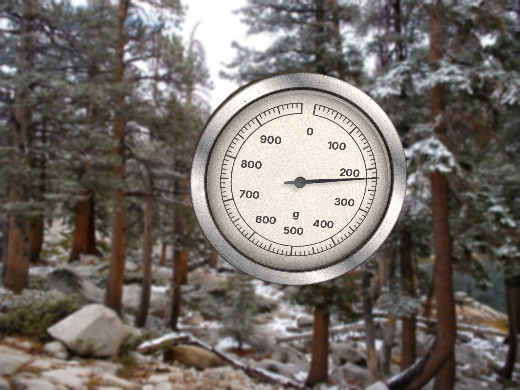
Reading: 220,g
